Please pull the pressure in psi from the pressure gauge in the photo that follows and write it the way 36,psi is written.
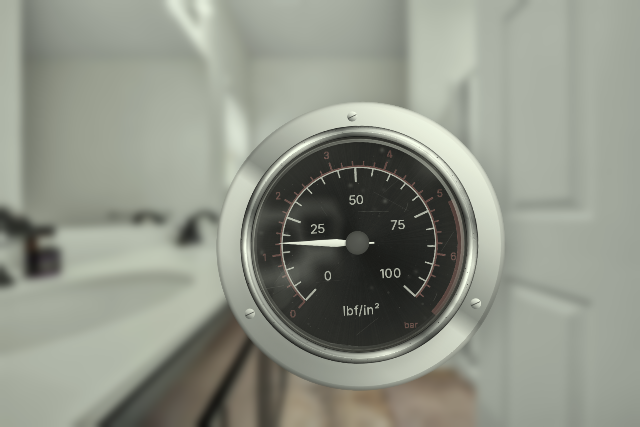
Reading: 17.5,psi
